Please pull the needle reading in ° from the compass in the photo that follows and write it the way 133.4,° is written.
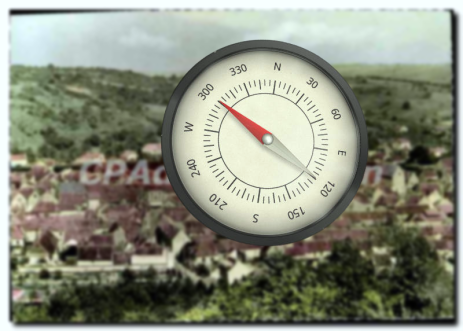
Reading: 300,°
